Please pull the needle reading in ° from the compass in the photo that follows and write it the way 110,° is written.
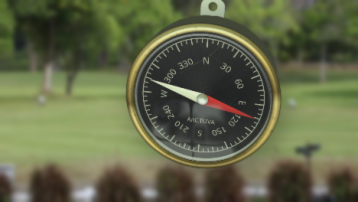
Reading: 105,°
